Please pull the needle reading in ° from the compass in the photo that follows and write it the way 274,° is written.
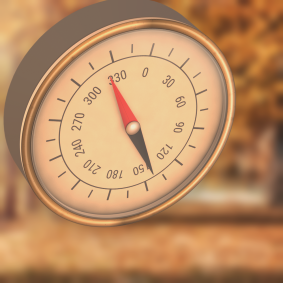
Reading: 322.5,°
